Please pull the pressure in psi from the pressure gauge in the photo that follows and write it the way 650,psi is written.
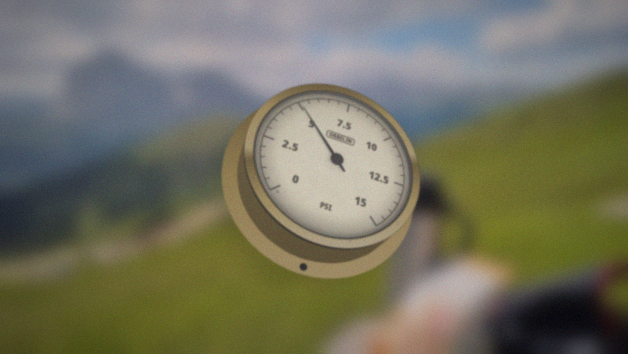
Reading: 5,psi
